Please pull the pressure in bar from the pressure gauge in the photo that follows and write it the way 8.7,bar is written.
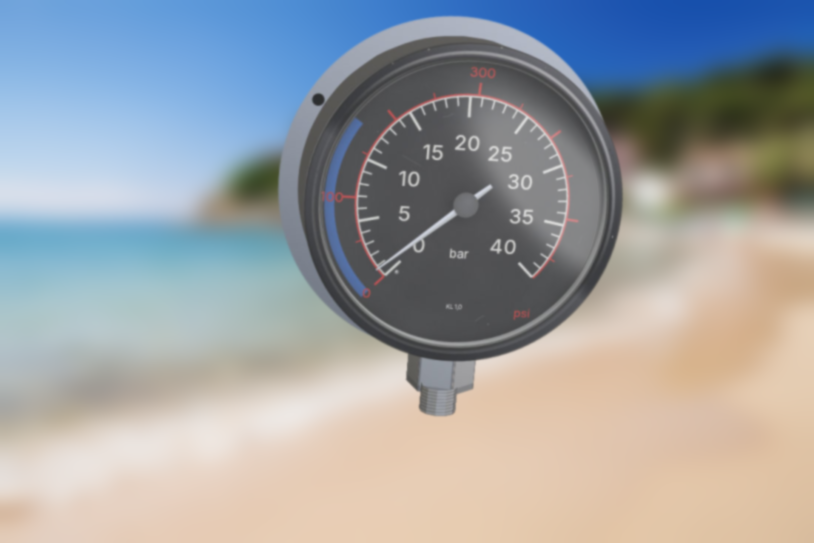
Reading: 1,bar
